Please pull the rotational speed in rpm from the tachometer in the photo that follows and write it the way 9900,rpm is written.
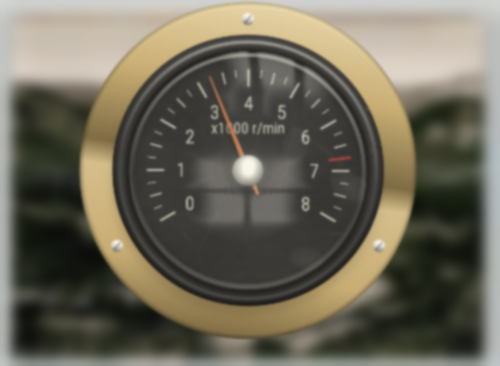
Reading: 3250,rpm
